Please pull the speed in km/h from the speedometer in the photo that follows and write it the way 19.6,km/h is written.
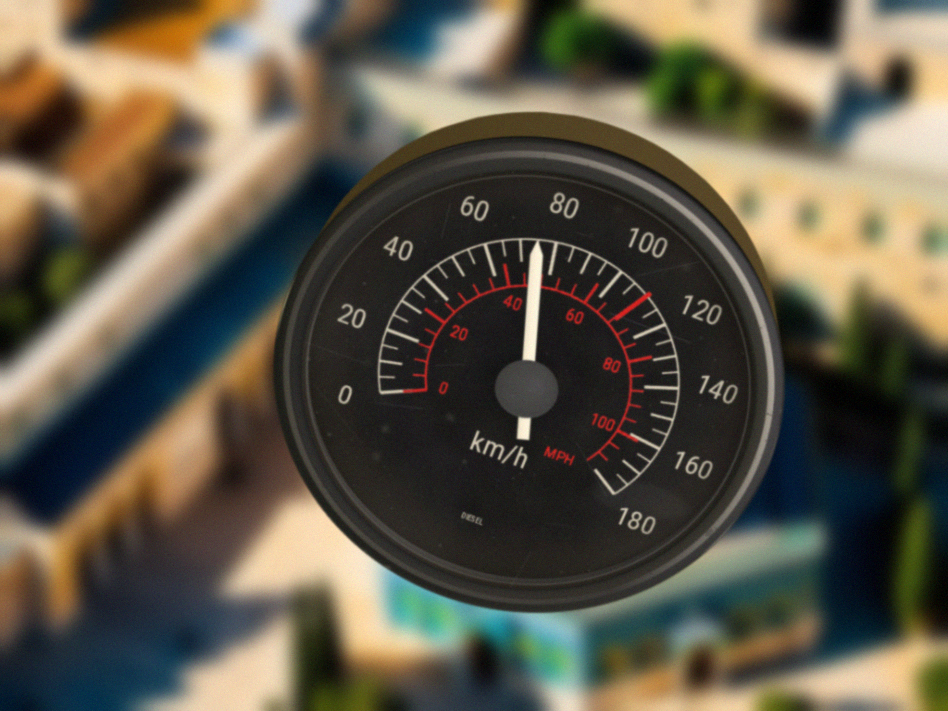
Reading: 75,km/h
